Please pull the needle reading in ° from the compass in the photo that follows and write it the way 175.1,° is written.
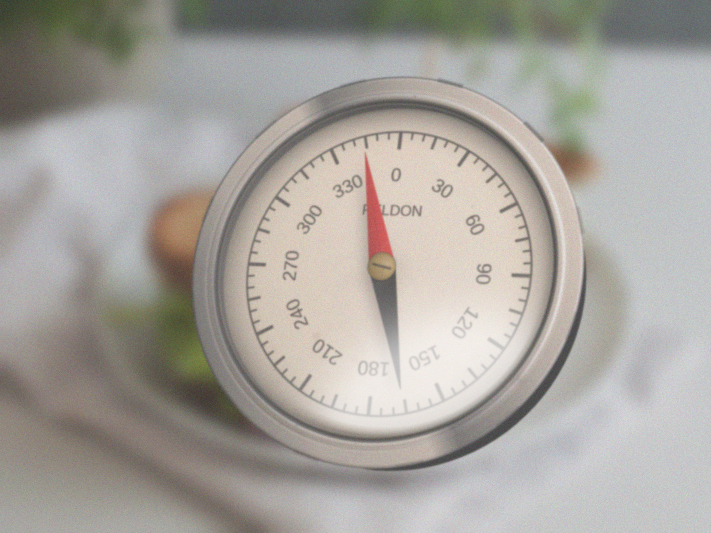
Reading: 345,°
